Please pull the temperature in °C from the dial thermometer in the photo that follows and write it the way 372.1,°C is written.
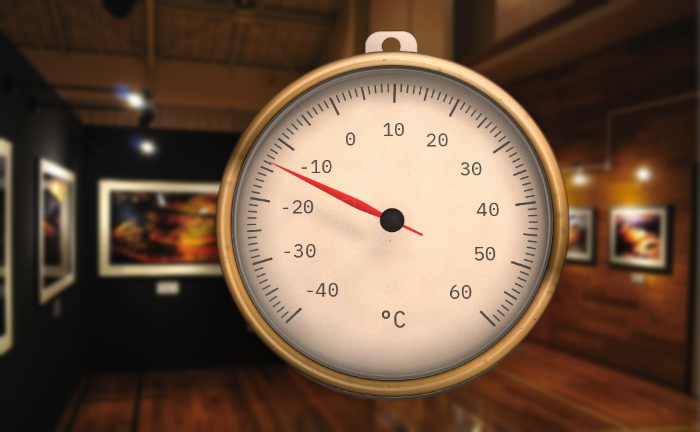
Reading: -14,°C
